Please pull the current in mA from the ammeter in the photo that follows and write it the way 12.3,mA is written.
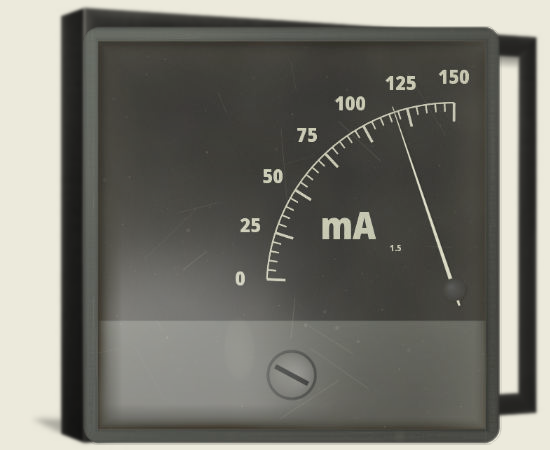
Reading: 117.5,mA
